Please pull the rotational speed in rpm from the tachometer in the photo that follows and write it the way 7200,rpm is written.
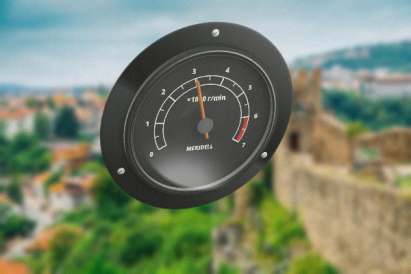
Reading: 3000,rpm
